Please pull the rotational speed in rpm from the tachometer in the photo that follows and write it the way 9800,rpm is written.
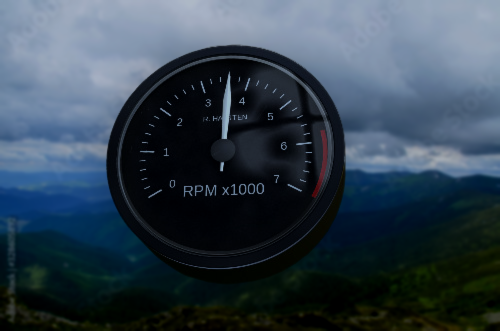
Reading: 3600,rpm
